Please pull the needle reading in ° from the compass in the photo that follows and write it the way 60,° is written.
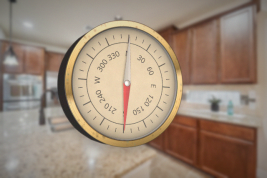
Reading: 180,°
